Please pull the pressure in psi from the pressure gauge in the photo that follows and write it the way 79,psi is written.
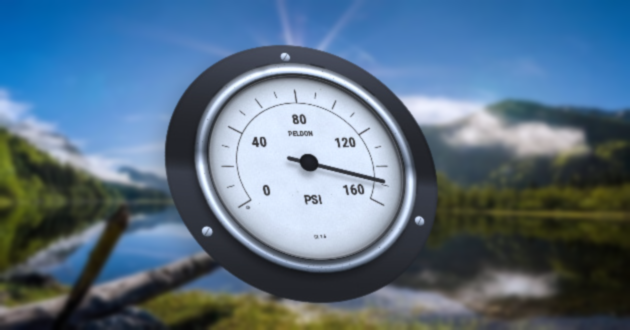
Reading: 150,psi
